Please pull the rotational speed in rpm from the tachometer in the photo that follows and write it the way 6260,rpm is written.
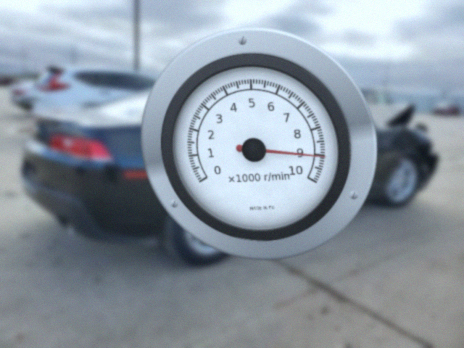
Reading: 9000,rpm
